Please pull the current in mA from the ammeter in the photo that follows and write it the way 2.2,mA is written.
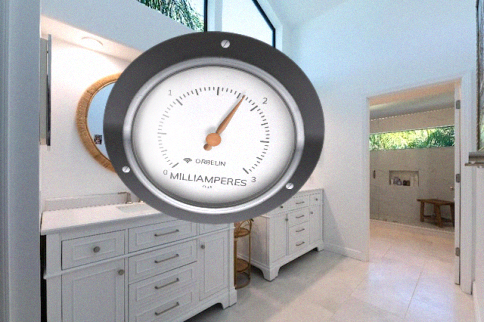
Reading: 1.8,mA
